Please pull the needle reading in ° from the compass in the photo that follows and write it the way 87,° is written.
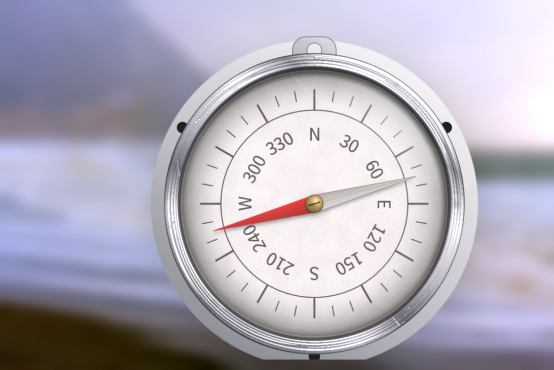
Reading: 255,°
